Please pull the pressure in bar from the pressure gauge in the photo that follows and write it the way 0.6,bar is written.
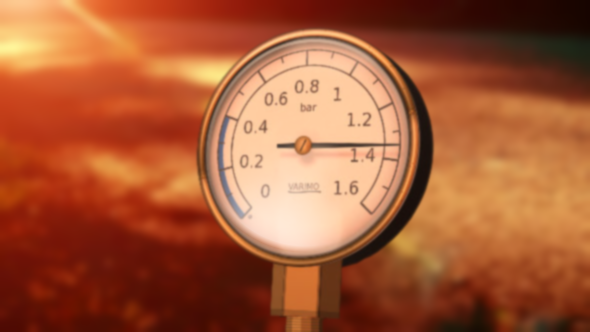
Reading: 1.35,bar
